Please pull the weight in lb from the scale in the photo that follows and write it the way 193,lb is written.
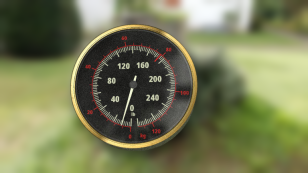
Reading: 10,lb
